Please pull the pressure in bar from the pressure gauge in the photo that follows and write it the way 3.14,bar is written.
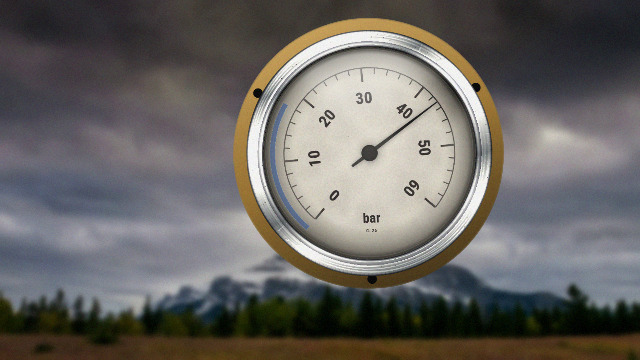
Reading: 43,bar
